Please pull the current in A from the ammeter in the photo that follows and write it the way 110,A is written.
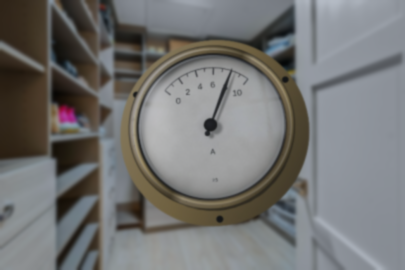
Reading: 8,A
